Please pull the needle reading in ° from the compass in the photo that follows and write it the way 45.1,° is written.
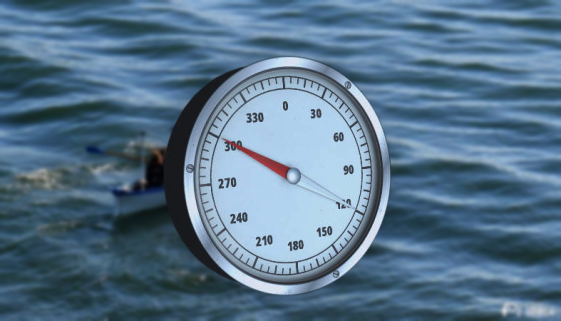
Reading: 300,°
